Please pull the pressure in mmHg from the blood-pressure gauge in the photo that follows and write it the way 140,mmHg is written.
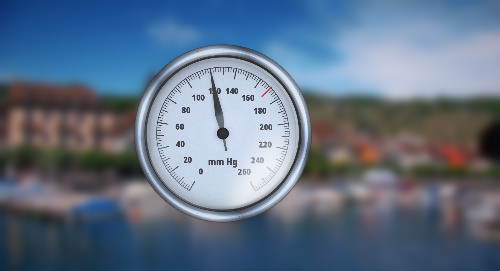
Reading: 120,mmHg
